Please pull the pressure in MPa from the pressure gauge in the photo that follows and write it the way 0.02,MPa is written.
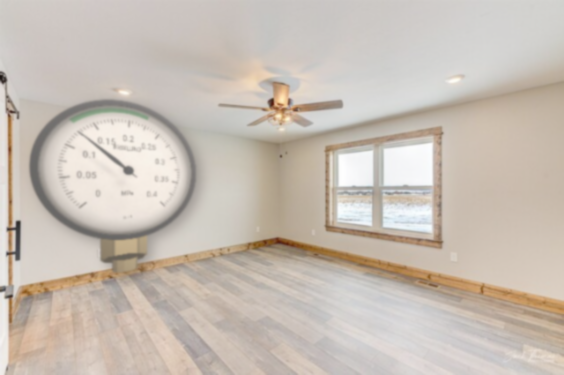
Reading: 0.125,MPa
